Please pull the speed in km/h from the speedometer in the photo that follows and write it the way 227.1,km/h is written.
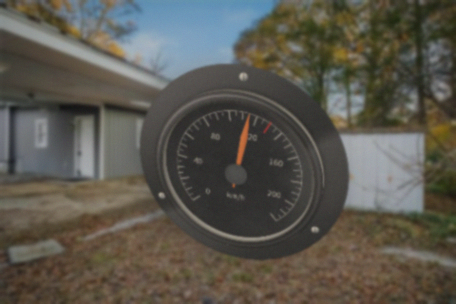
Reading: 115,km/h
